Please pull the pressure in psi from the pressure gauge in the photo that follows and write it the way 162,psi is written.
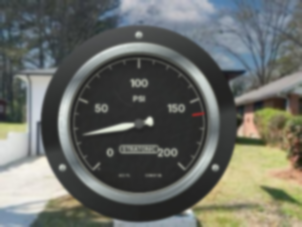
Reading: 25,psi
